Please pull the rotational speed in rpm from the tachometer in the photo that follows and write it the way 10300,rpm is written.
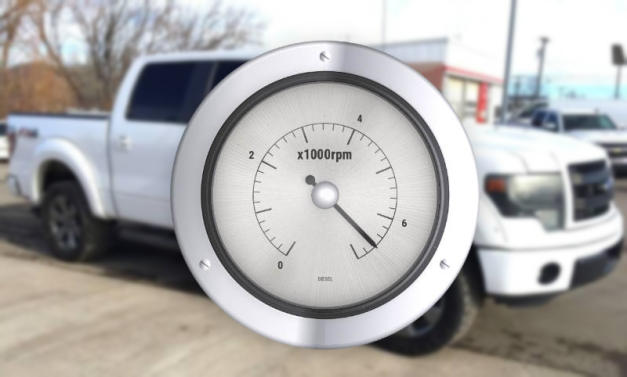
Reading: 6600,rpm
